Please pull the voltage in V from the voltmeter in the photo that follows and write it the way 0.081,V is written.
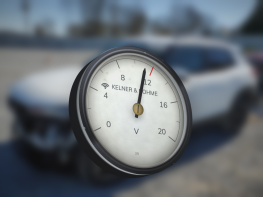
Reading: 11,V
